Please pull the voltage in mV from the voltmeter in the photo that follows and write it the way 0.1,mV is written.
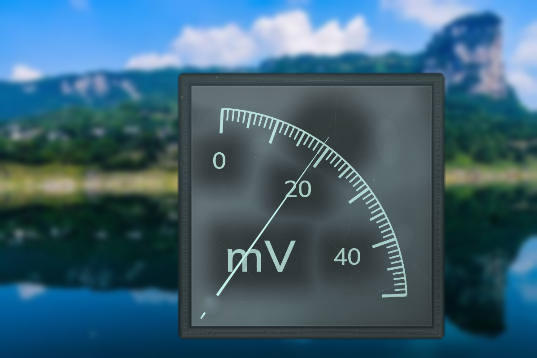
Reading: 19,mV
